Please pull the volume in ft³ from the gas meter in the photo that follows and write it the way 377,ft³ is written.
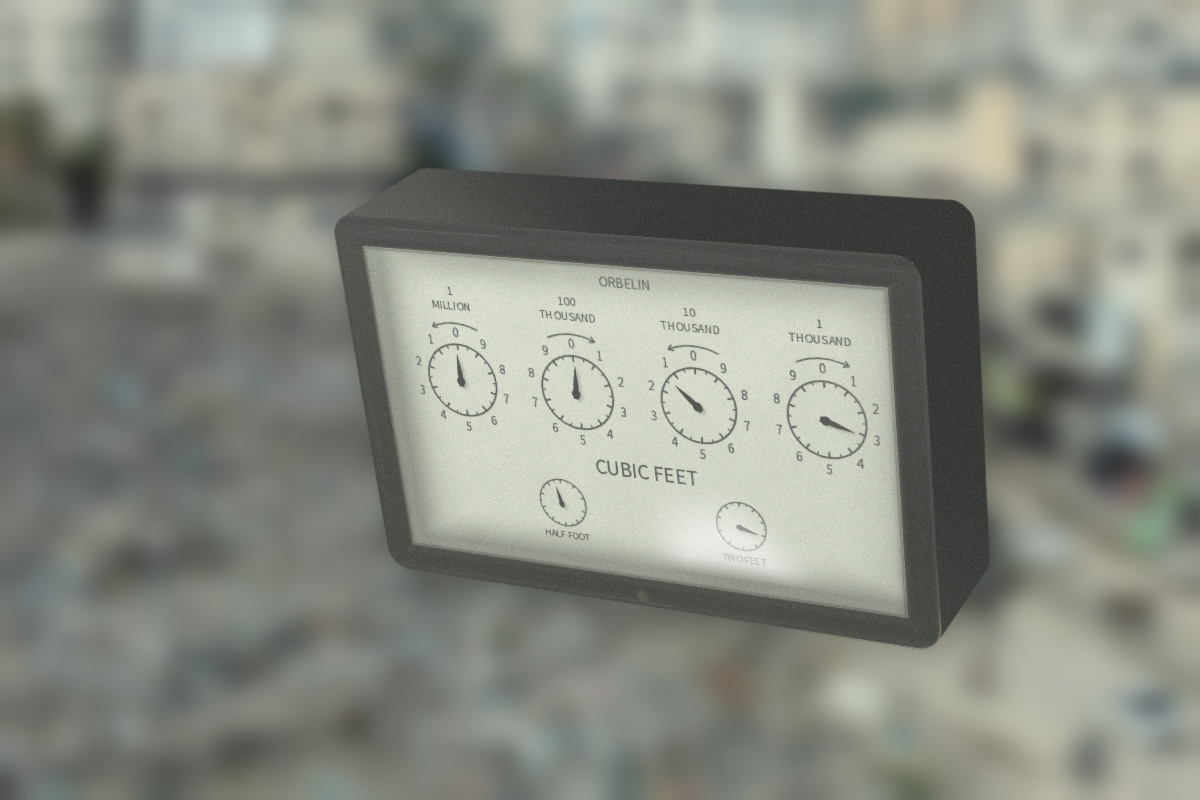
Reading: 1300,ft³
